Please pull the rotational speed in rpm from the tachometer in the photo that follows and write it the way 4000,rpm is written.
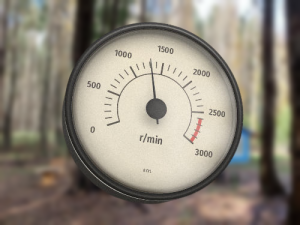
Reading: 1300,rpm
